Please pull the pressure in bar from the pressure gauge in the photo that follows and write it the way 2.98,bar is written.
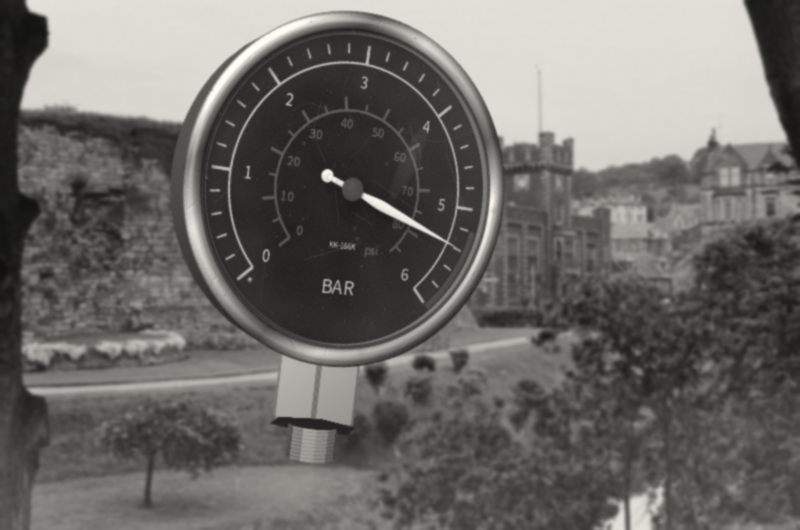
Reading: 5.4,bar
